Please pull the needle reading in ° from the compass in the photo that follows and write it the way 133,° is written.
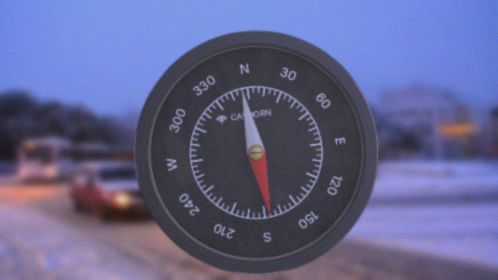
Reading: 175,°
